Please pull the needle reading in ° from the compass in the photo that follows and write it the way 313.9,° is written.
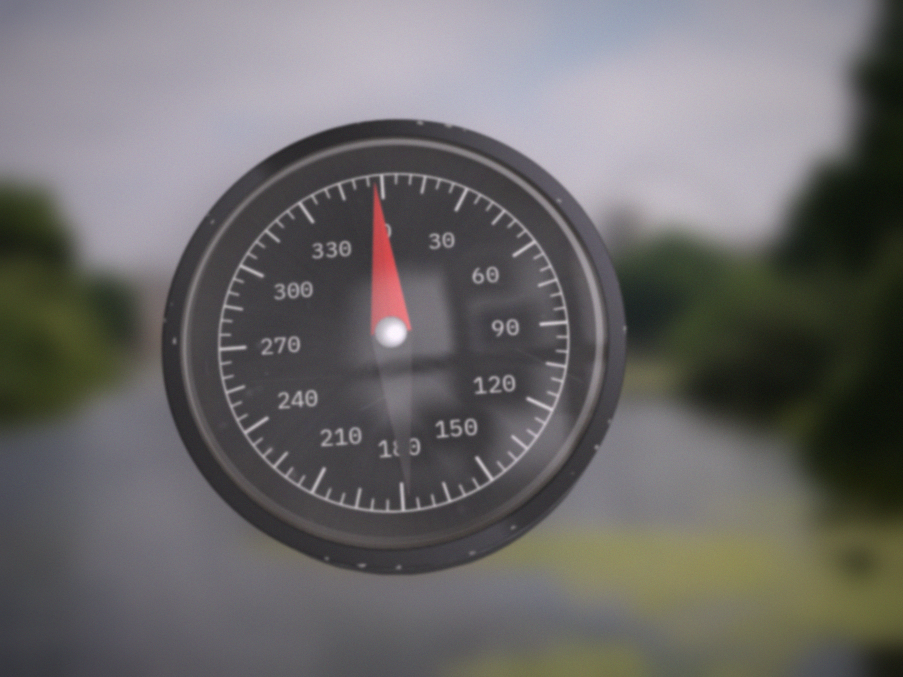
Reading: 357.5,°
